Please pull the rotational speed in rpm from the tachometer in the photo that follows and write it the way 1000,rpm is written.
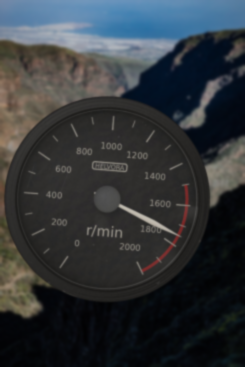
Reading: 1750,rpm
